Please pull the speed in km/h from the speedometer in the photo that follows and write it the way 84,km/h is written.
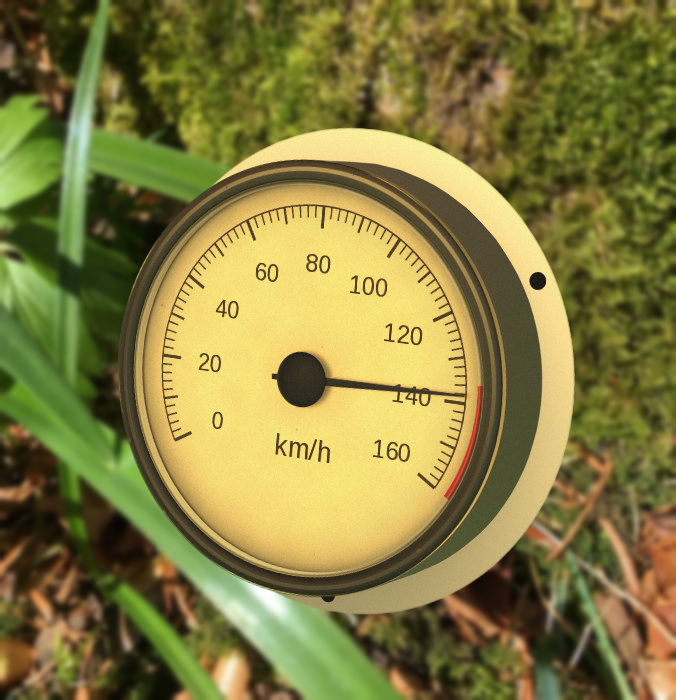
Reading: 138,km/h
